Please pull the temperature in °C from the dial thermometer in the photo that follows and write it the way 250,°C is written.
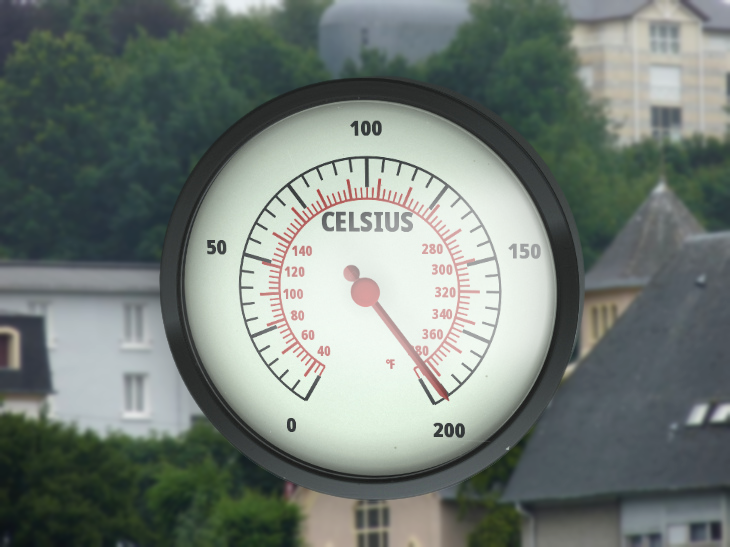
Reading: 195,°C
